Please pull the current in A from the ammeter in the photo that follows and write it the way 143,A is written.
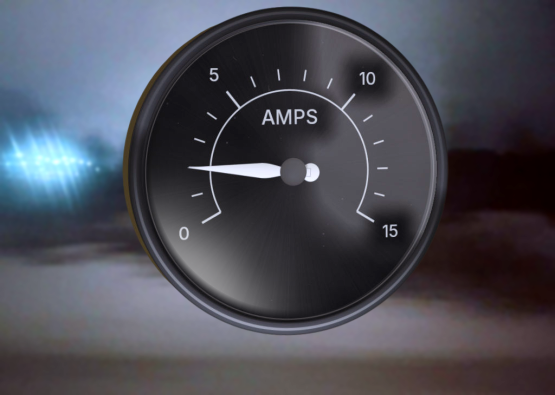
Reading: 2,A
